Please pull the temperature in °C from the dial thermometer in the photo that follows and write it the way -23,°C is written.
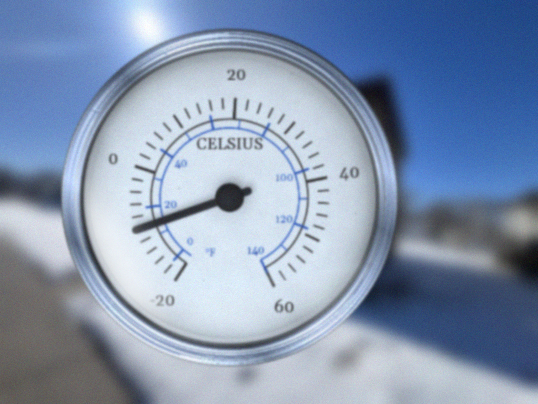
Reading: -10,°C
